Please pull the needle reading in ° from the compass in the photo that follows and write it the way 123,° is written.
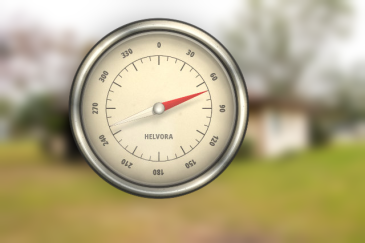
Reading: 70,°
